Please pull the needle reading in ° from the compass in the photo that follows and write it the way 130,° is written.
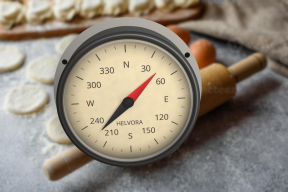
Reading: 45,°
